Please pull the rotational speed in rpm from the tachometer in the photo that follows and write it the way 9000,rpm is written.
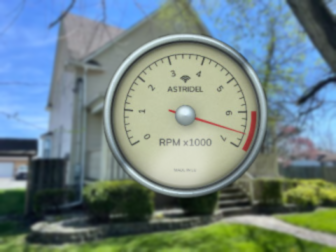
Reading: 6600,rpm
